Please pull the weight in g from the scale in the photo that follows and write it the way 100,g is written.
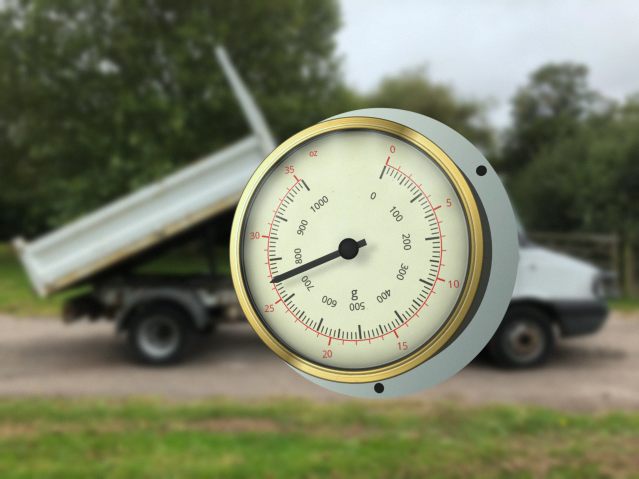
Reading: 750,g
